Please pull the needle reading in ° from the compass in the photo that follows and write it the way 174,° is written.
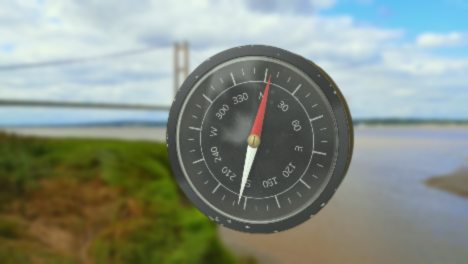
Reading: 5,°
